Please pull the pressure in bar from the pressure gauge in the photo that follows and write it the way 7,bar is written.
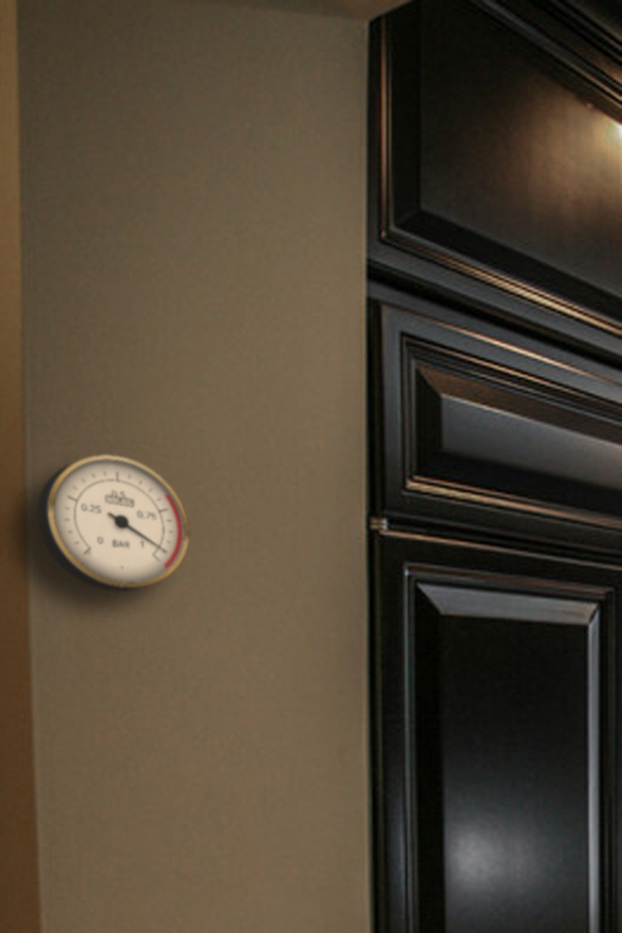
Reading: 0.95,bar
